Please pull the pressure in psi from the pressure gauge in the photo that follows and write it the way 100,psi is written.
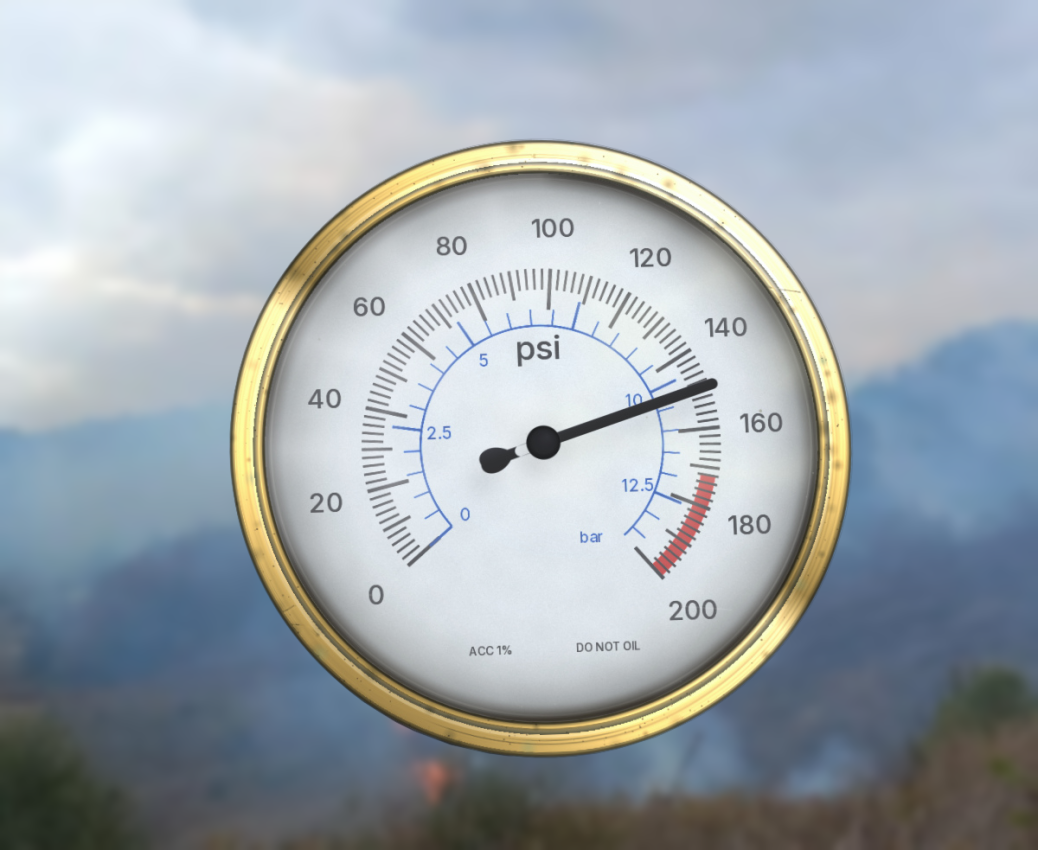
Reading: 150,psi
